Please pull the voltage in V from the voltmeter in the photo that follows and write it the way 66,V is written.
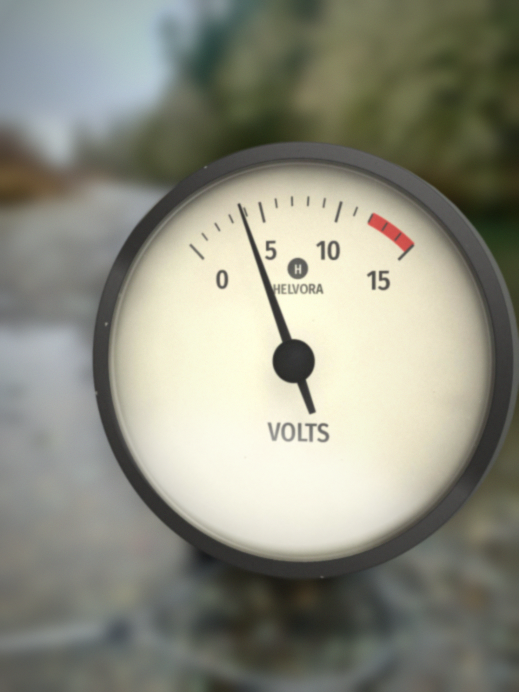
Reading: 4,V
